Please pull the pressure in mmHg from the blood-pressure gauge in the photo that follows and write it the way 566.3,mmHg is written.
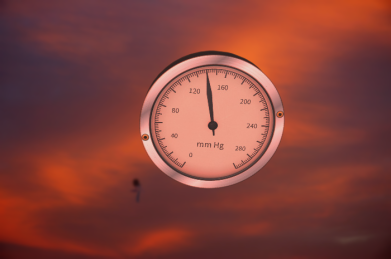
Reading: 140,mmHg
